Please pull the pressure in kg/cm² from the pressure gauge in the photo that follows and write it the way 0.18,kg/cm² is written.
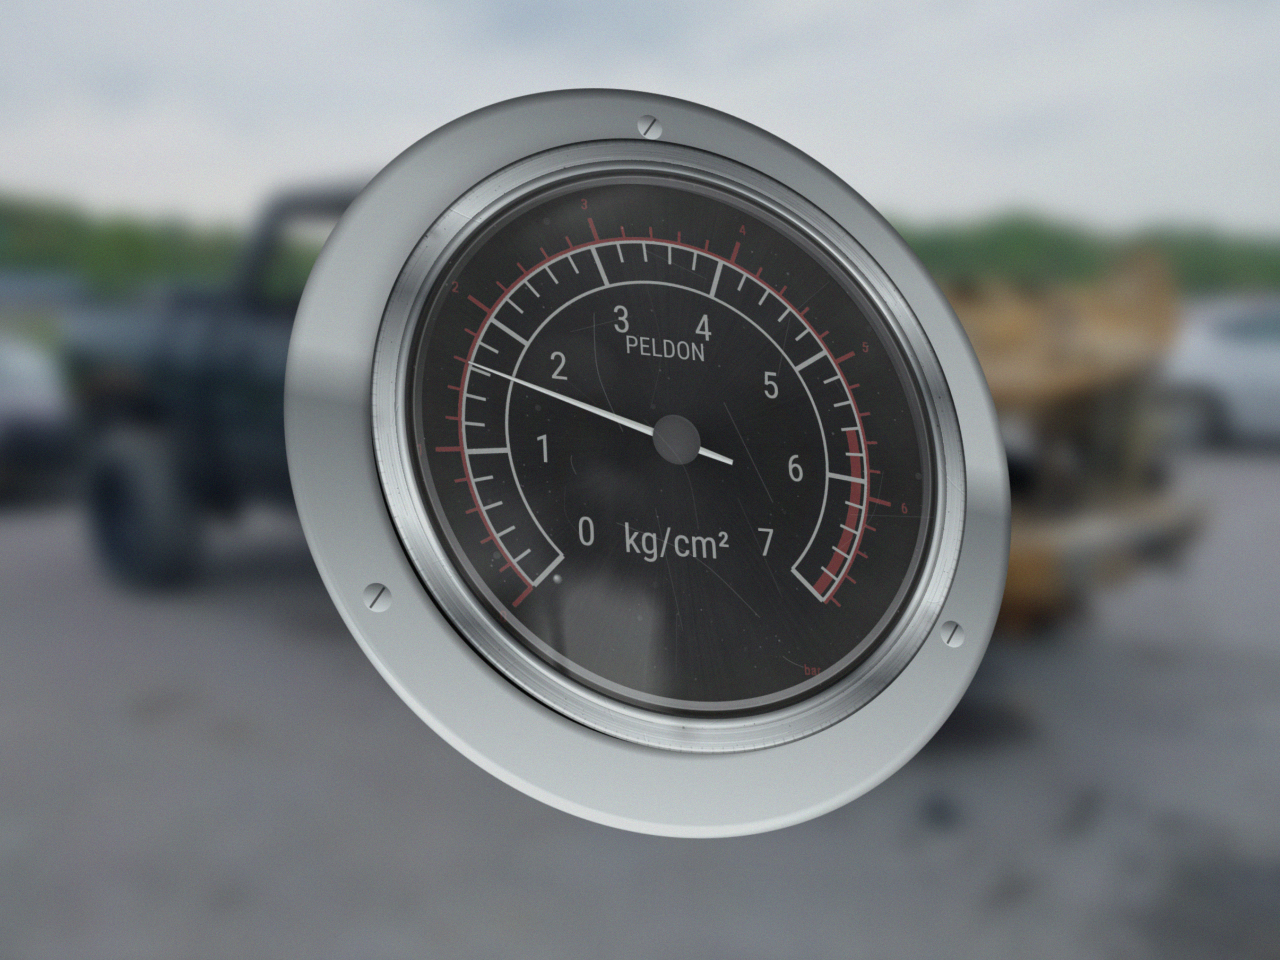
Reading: 1.6,kg/cm²
